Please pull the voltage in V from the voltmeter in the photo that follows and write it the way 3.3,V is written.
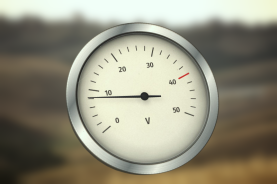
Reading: 8,V
